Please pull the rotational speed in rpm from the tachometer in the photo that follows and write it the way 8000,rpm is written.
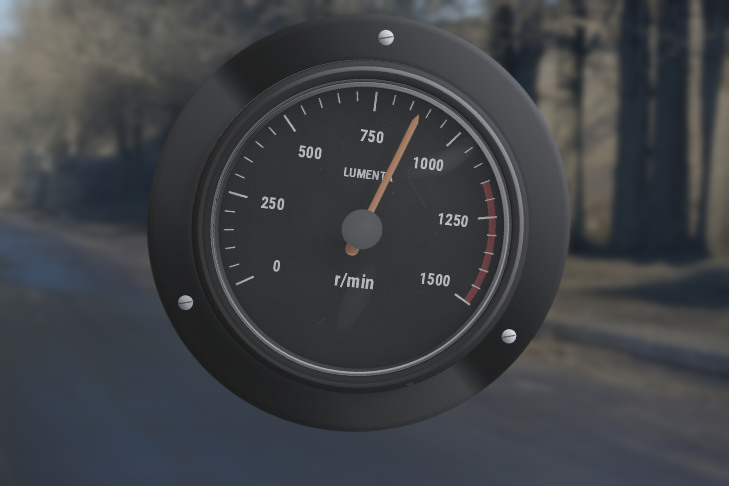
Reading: 875,rpm
